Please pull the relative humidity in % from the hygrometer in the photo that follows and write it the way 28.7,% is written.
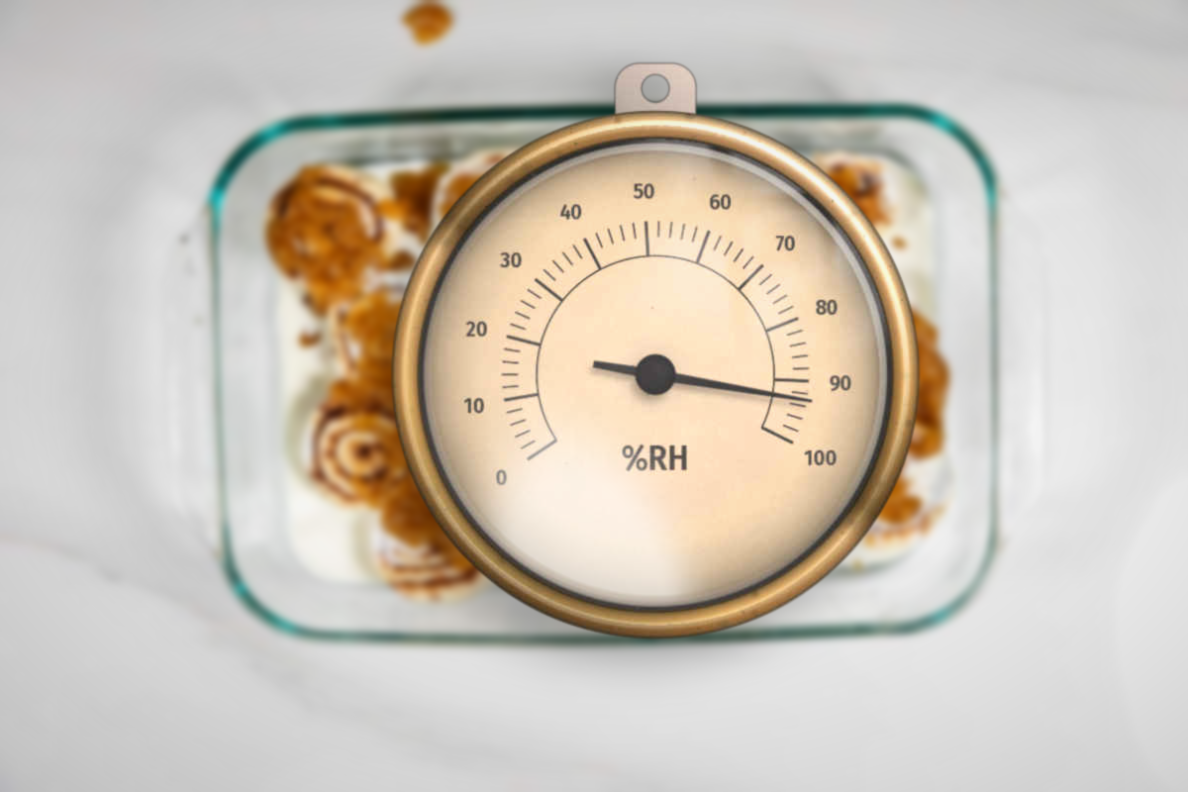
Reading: 93,%
